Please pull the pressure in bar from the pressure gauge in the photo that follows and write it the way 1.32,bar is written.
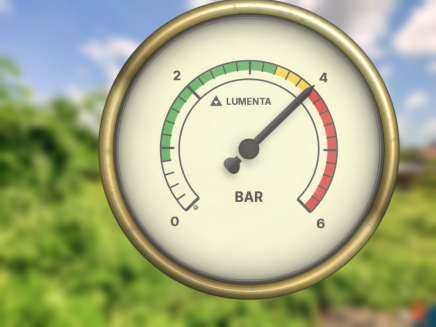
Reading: 4,bar
